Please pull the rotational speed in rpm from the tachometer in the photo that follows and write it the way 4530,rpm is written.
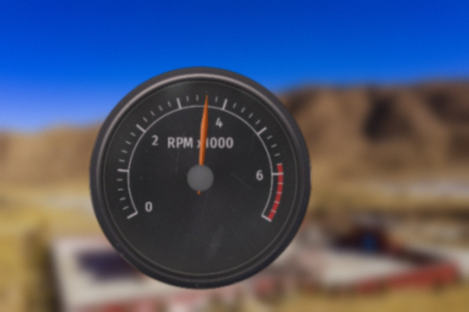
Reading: 3600,rpm
